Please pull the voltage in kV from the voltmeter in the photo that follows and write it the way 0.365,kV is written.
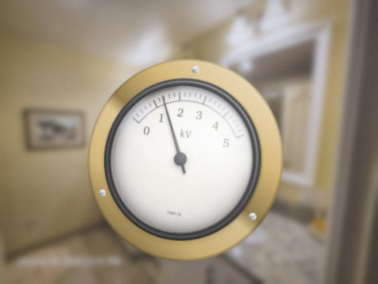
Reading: 1.4,kV
